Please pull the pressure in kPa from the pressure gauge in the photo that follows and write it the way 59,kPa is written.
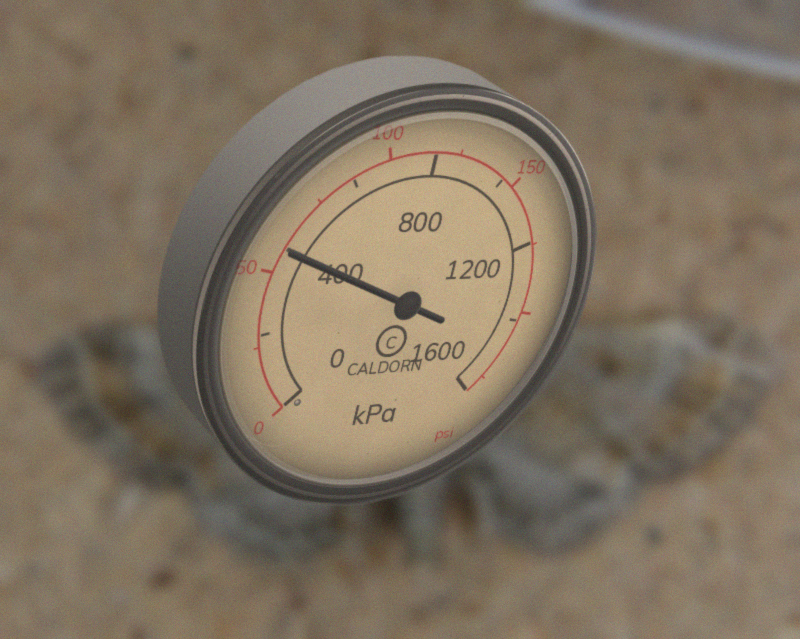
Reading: 400,kPa
